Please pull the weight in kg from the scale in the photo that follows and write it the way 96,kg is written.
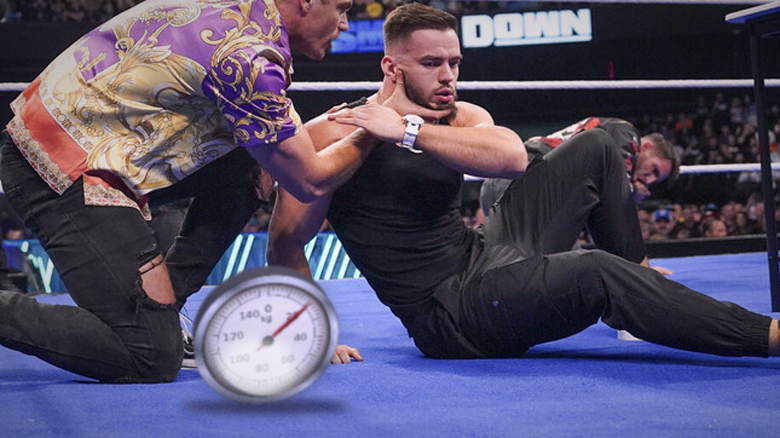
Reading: 20,kg
